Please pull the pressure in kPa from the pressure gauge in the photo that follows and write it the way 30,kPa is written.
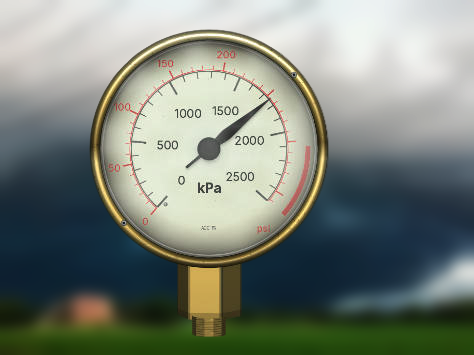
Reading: 1750,kPa
